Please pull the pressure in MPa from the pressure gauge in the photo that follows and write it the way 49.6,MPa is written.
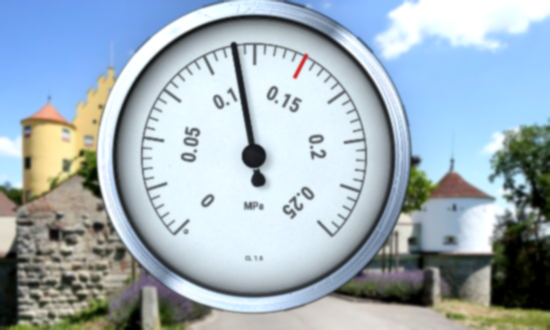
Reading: 0.115,MPa
